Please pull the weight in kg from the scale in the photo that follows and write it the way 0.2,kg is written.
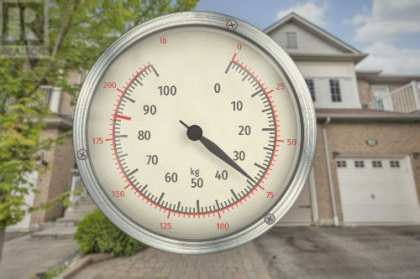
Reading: 34,kg
